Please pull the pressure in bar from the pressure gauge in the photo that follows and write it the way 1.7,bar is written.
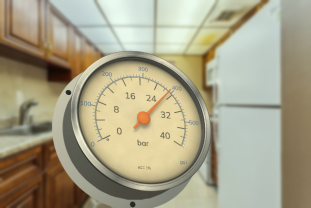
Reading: 27,bar
